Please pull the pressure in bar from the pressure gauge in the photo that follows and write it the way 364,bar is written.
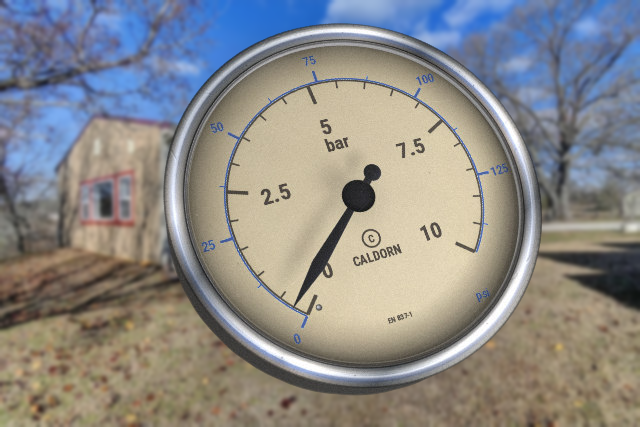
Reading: 0.25,bar
